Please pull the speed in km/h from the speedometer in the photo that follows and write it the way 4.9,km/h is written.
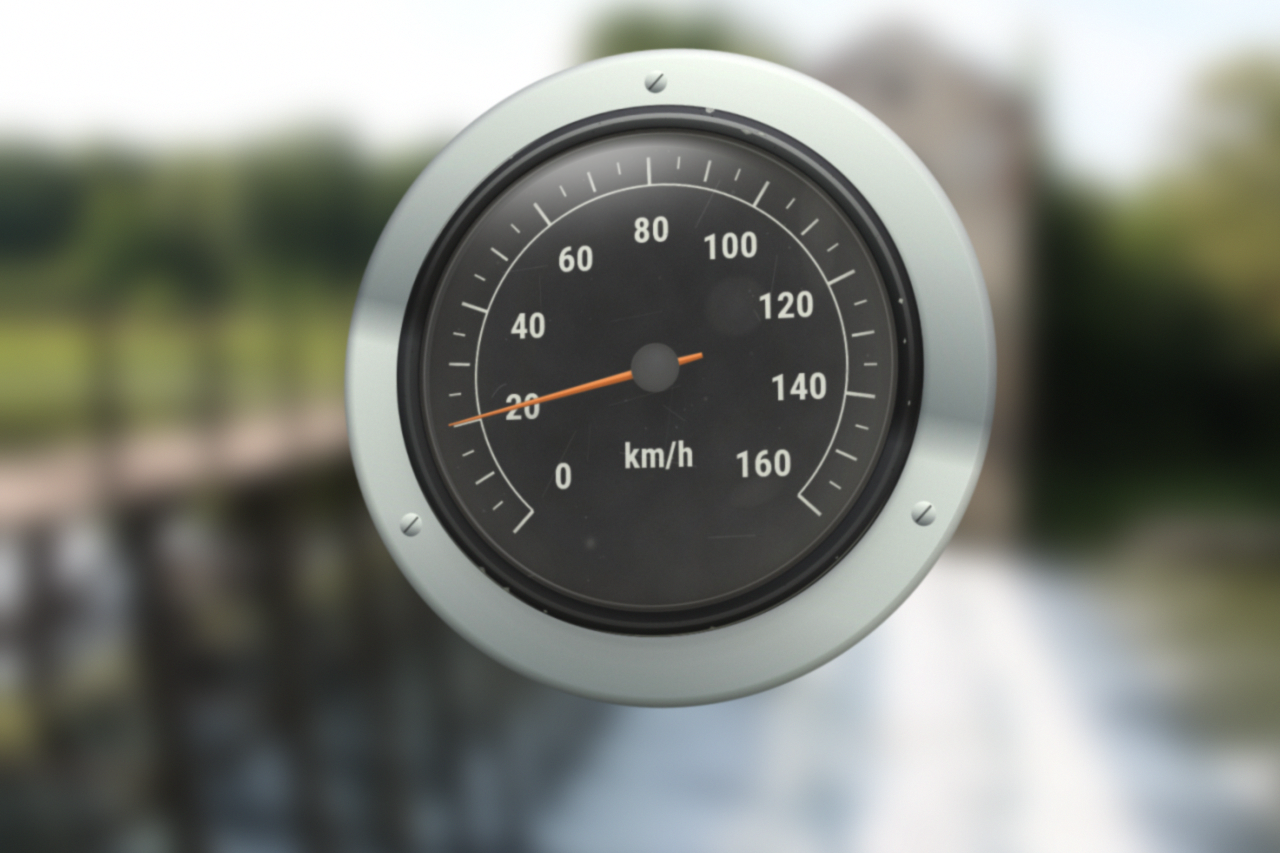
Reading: 20,km/h
